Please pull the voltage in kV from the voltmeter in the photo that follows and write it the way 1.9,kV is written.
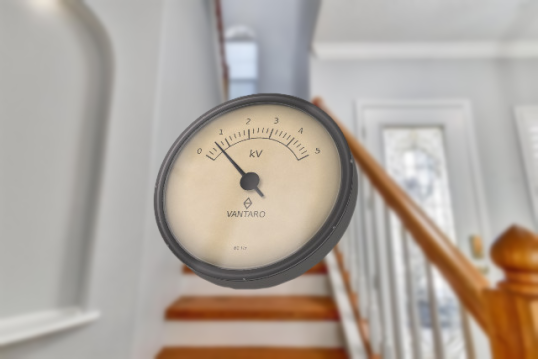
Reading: 0.6,kV
